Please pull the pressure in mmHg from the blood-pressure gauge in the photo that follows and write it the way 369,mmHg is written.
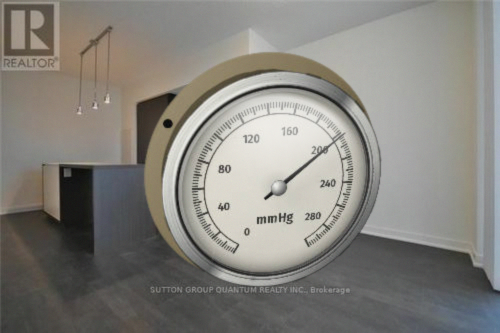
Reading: 200,mmHg
